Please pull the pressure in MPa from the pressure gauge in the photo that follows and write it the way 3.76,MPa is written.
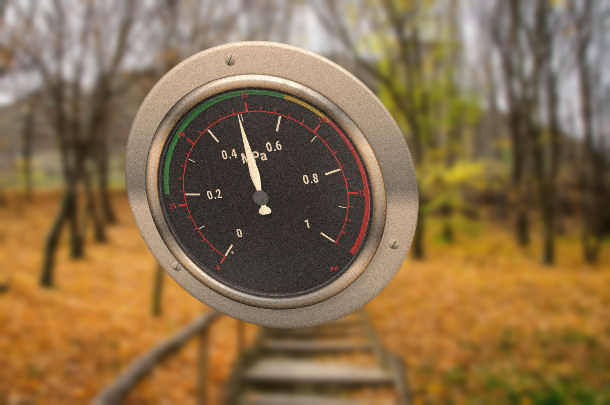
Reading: 0.5,MPa
